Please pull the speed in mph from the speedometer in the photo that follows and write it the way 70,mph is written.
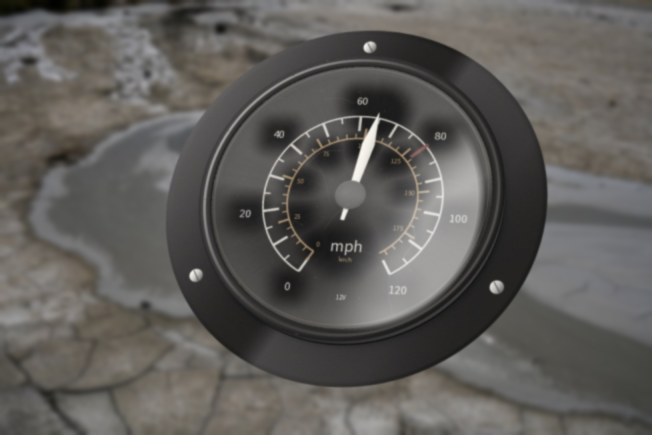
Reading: 65,mph
